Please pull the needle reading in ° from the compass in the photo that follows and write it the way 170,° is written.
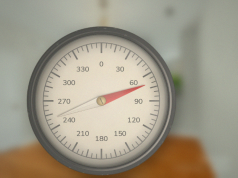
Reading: 70,°
